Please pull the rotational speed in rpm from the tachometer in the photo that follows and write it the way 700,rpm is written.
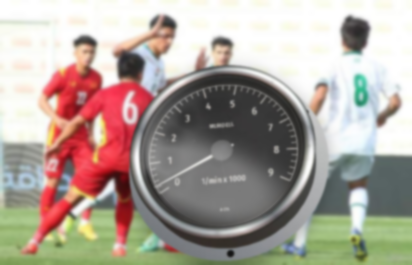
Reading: 200,rpm
